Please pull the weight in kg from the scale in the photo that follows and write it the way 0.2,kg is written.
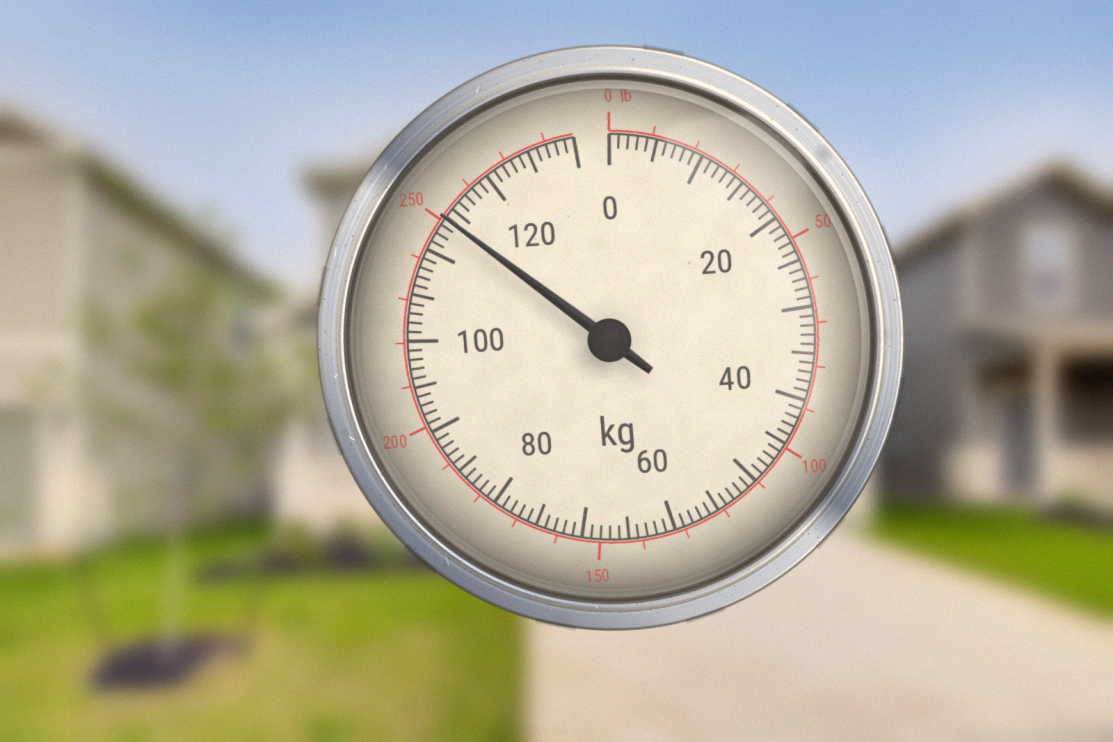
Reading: 114,kg
